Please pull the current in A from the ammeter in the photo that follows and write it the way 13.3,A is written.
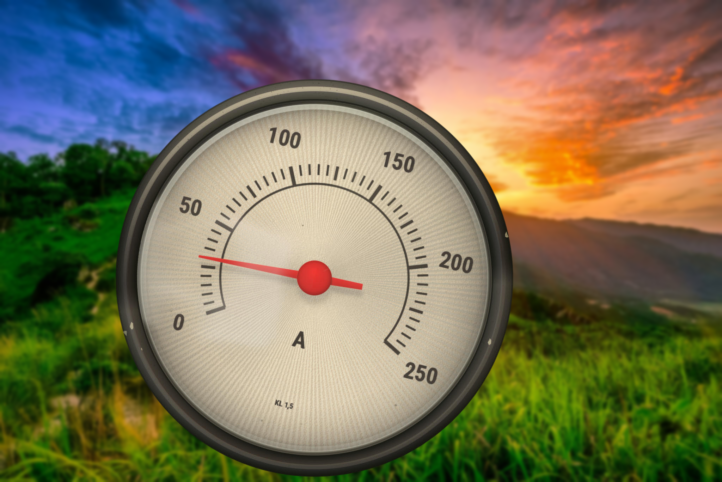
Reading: 30,A
